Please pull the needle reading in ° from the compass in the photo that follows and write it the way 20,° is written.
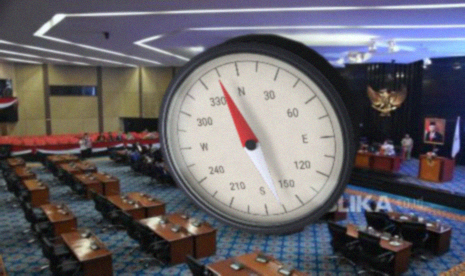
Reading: 345,°
